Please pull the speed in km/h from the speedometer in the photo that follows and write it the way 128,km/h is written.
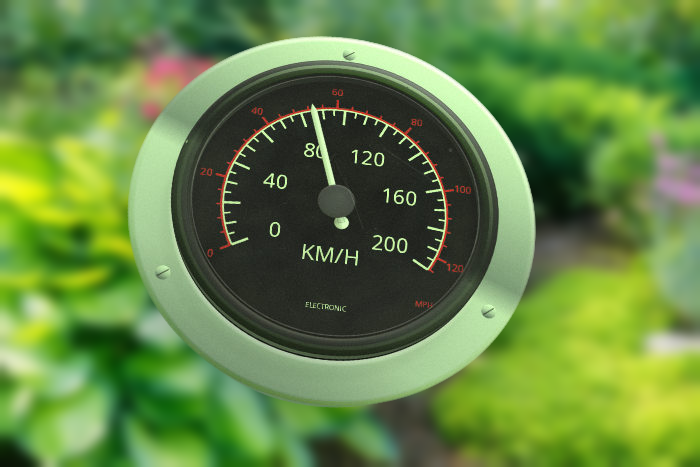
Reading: 85,km/h
